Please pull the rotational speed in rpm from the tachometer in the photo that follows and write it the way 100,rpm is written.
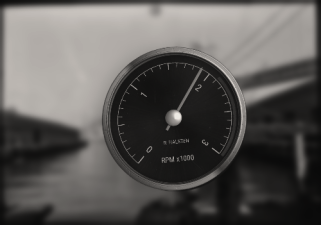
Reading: 1900,rpm
